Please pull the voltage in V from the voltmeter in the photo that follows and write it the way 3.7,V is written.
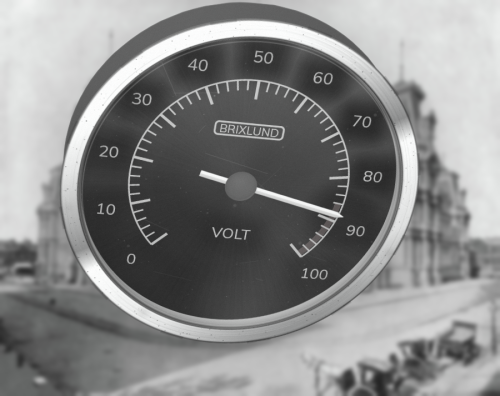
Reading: 88,V
